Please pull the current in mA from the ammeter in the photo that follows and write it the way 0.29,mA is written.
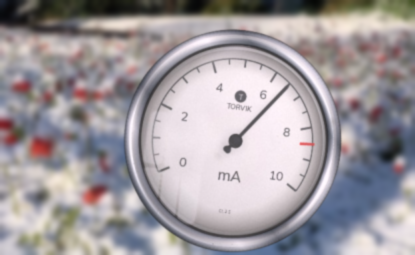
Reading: 6.5,mA
